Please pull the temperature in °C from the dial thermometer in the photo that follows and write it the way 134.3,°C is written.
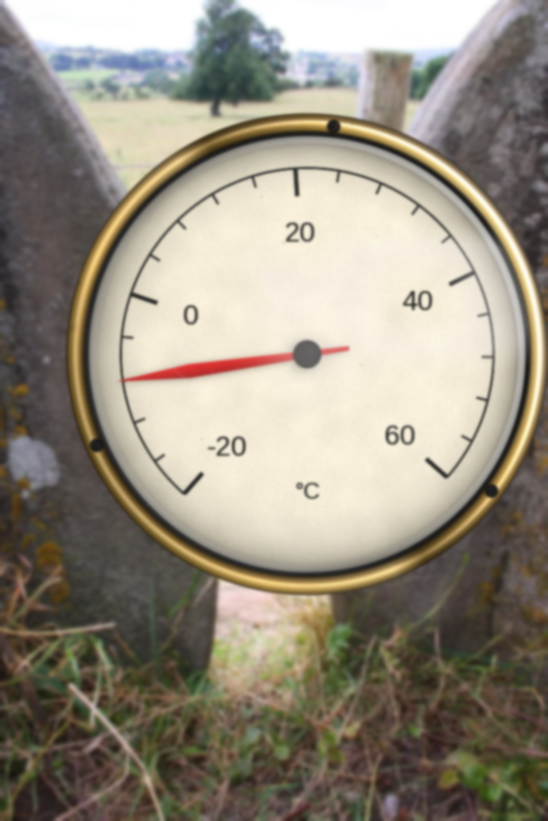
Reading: -8,°C
